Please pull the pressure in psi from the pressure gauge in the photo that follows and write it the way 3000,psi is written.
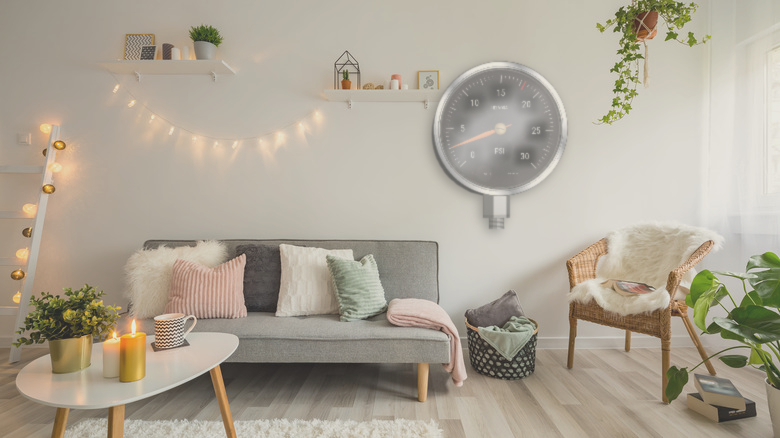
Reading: 2.5,psi
